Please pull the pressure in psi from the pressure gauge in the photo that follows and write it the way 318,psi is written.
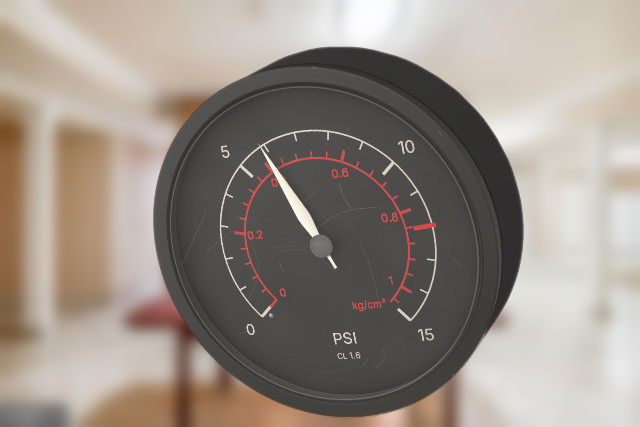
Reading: 6,psi
